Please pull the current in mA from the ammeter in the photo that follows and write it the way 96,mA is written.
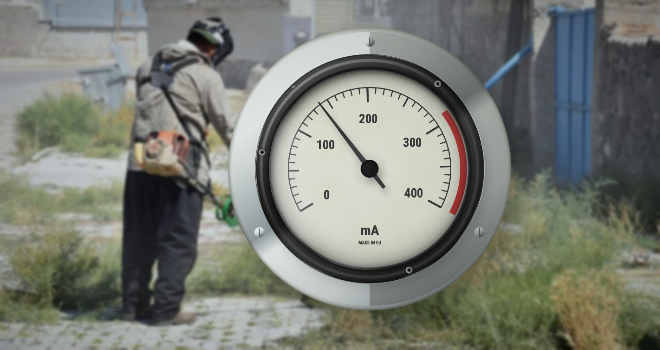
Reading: 140,mA
